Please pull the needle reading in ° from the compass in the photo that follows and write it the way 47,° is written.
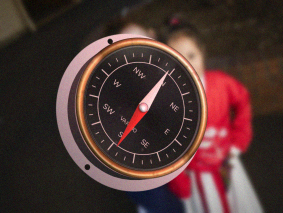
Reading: 175,°
